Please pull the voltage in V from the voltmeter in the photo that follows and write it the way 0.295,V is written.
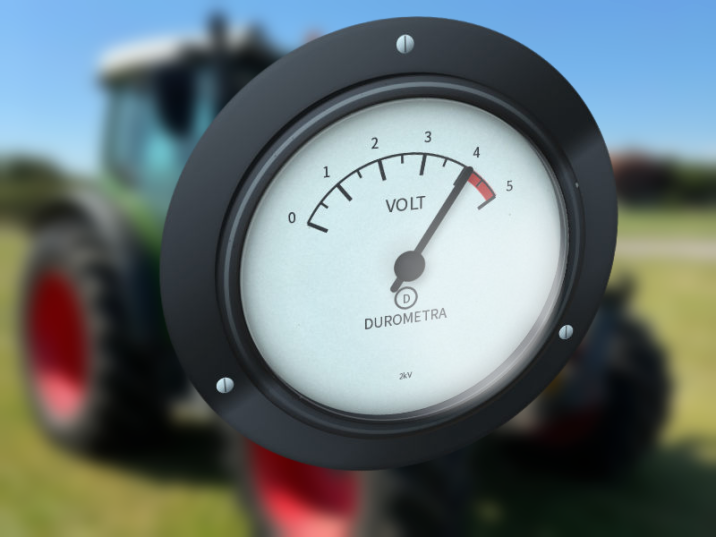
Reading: 4,V
